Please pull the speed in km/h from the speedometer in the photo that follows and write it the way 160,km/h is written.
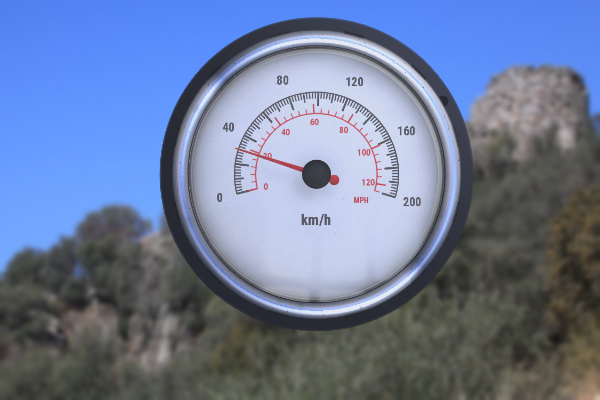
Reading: 30,km/h
